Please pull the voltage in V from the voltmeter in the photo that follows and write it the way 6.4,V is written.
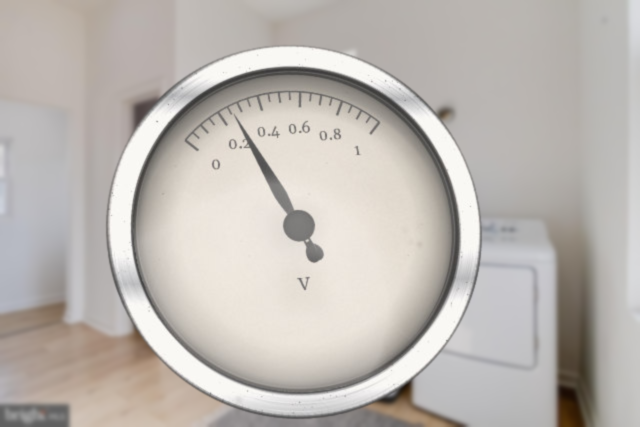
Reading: 0.25,V
